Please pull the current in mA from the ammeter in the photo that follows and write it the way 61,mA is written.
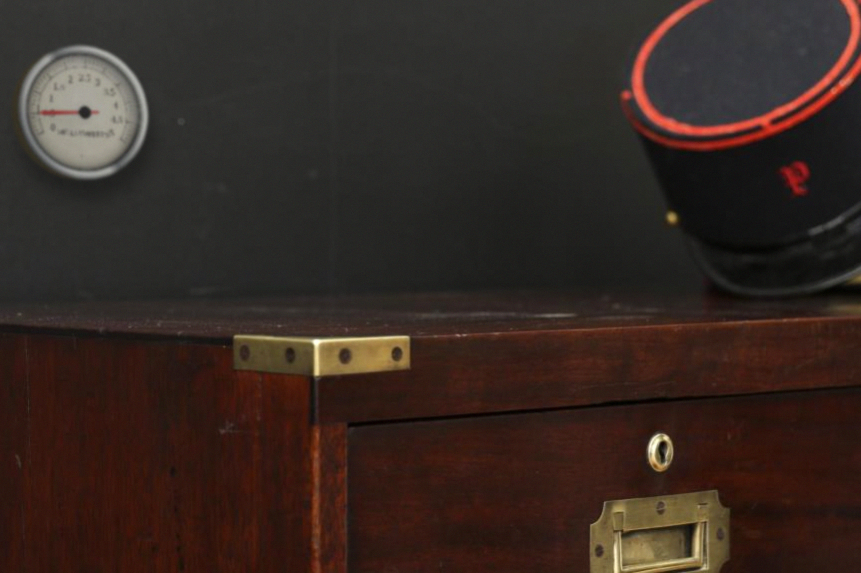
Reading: 0.5,mA
